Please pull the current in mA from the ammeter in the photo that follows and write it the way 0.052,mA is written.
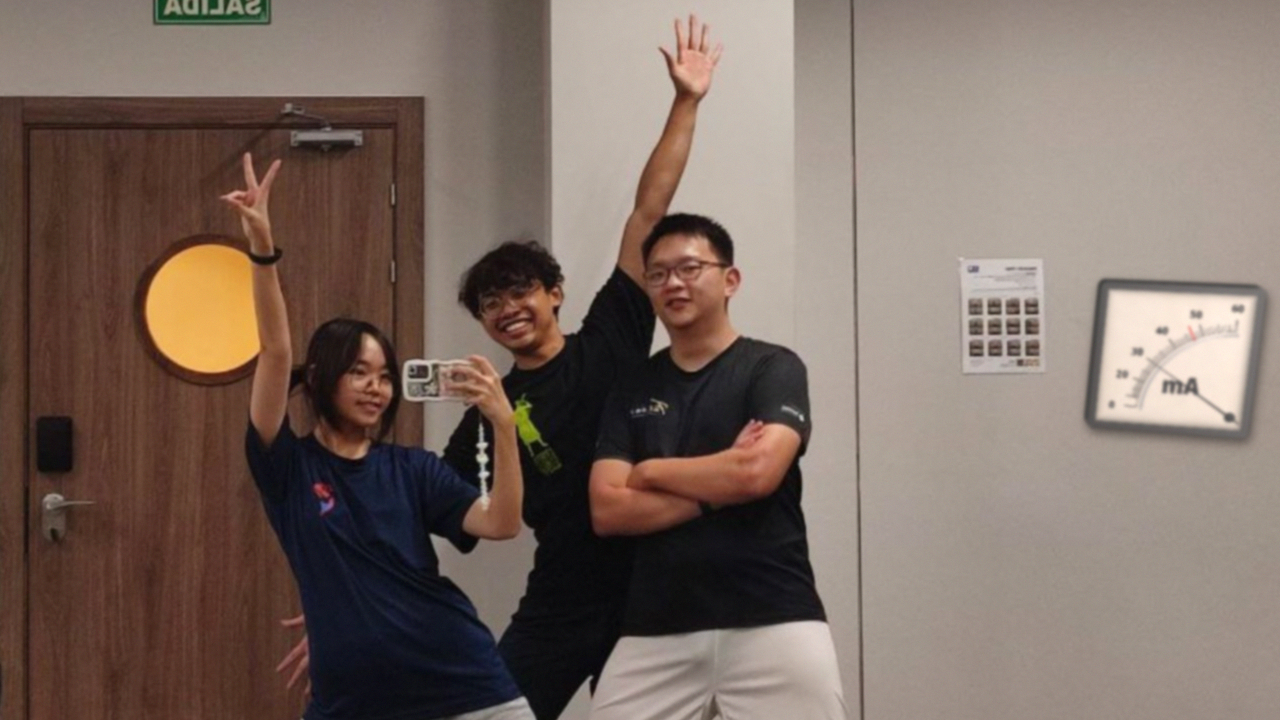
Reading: 30,mA
